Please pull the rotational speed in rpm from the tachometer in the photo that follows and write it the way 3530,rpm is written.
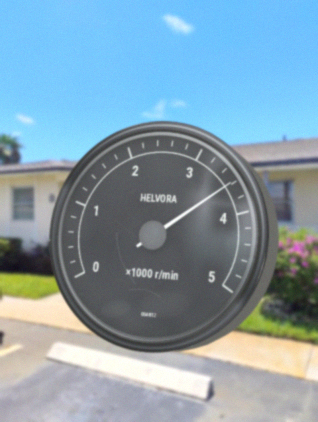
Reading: 3600,rpm
